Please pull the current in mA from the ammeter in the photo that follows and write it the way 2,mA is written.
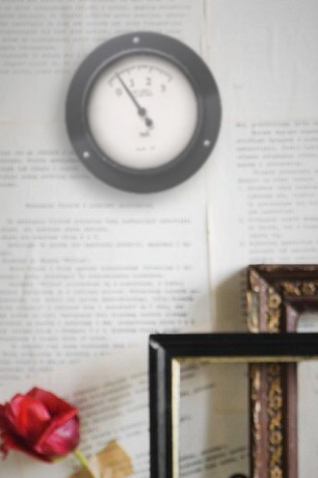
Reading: 0.5,mA
